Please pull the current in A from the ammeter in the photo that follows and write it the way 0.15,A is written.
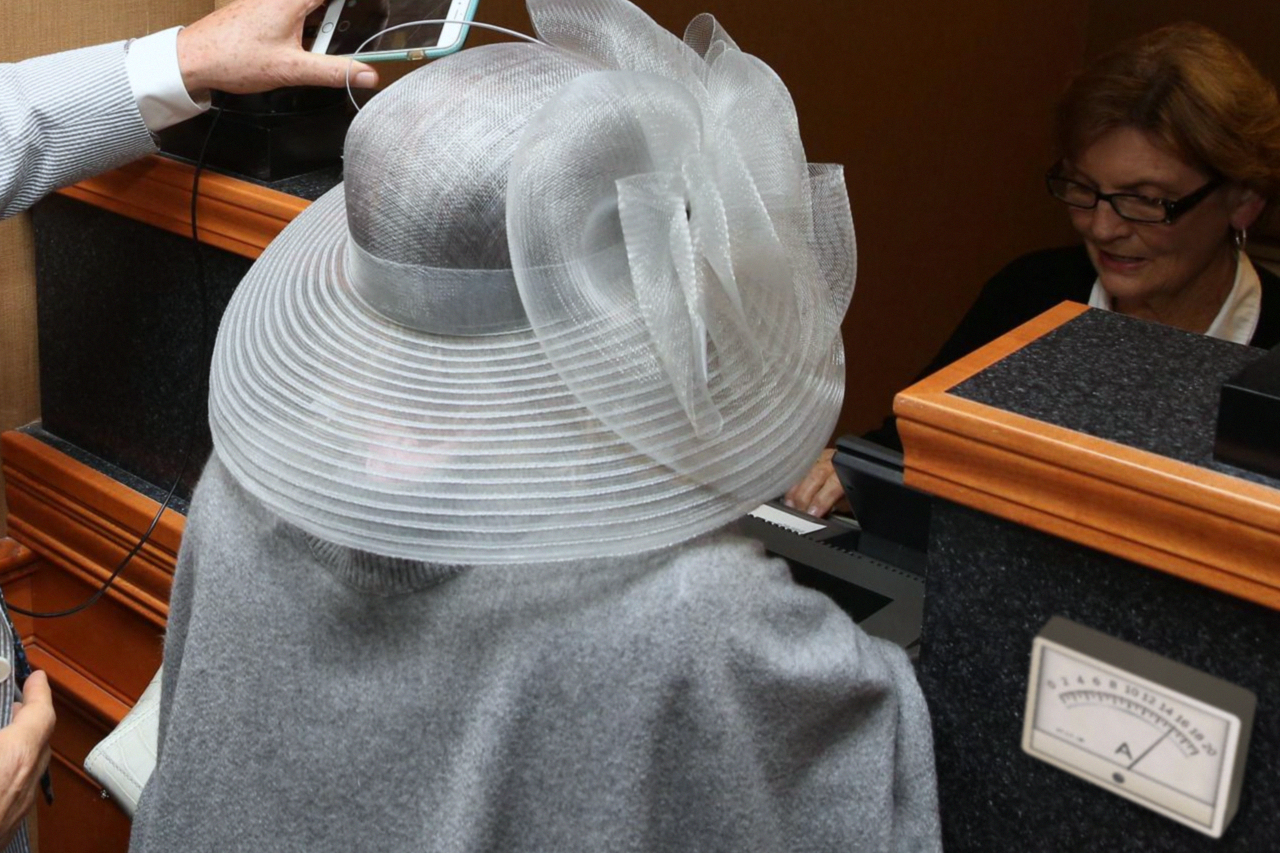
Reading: 16,A
